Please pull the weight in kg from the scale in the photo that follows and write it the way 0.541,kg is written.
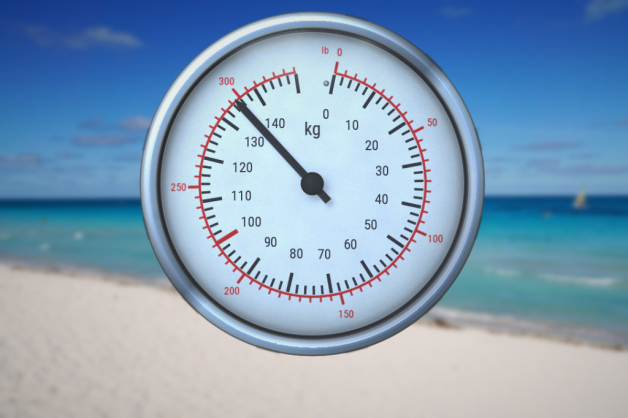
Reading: 135,kg
